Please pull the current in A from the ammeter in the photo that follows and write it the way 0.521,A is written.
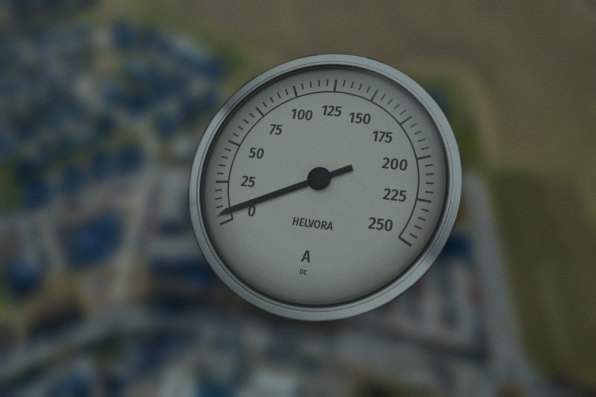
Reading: 5,A
